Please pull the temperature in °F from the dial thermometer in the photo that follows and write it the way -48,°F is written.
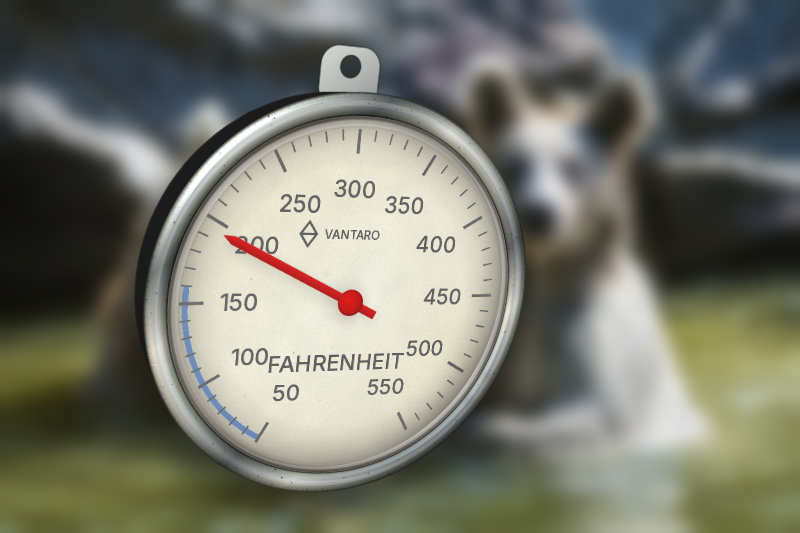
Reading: 195,°F
